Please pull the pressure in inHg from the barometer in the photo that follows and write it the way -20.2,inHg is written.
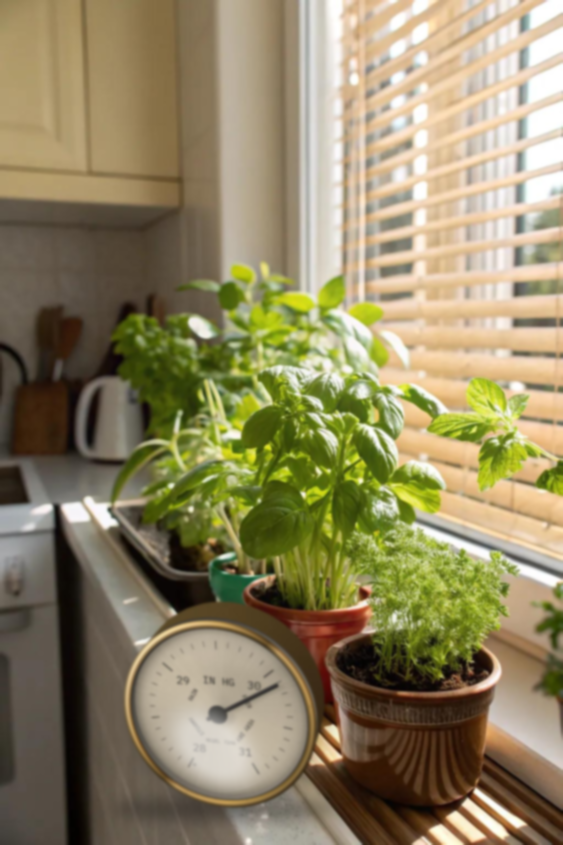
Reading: 30.1,inHg
